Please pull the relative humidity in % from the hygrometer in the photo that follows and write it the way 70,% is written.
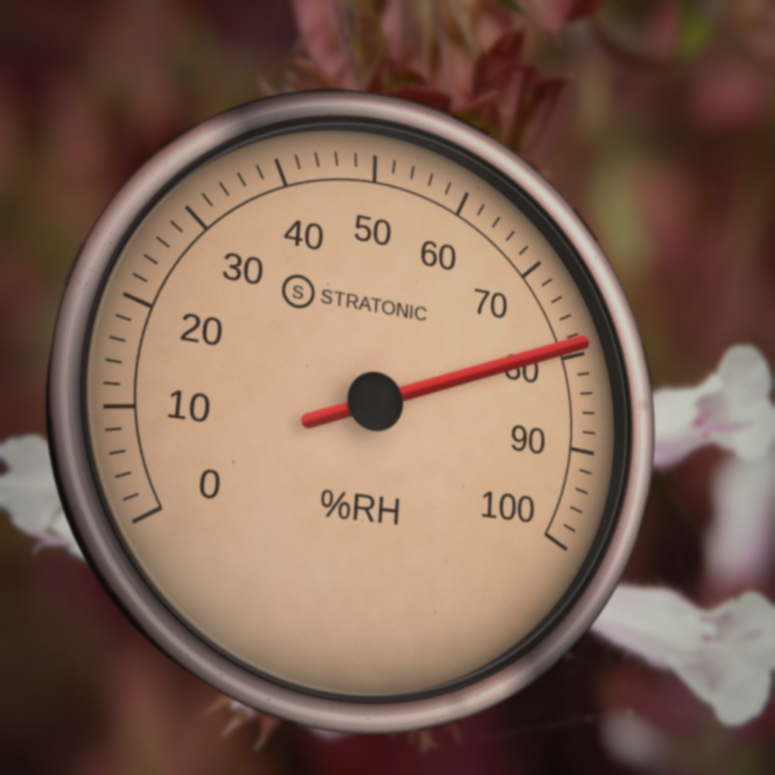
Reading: 79,%
